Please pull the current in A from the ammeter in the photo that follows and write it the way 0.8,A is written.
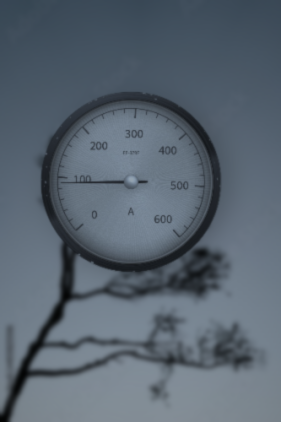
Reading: 90,A
